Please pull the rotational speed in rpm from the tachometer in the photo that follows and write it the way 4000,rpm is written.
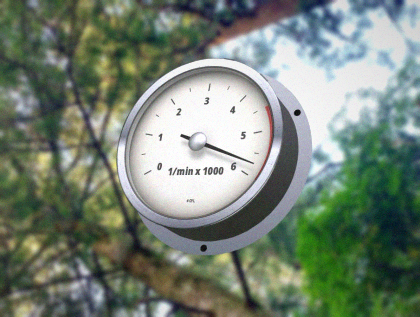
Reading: 5750,rpm
